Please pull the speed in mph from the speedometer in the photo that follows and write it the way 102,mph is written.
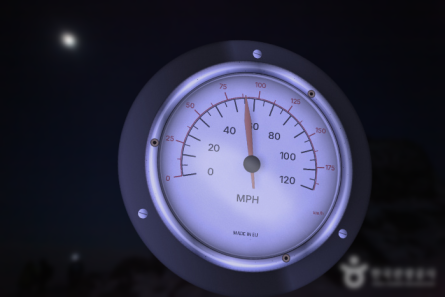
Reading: 55,mph
